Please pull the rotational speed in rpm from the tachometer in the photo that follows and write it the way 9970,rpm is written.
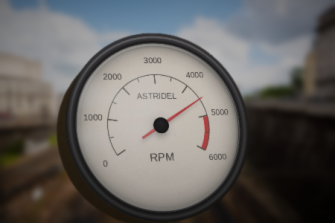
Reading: 4500,rpm
